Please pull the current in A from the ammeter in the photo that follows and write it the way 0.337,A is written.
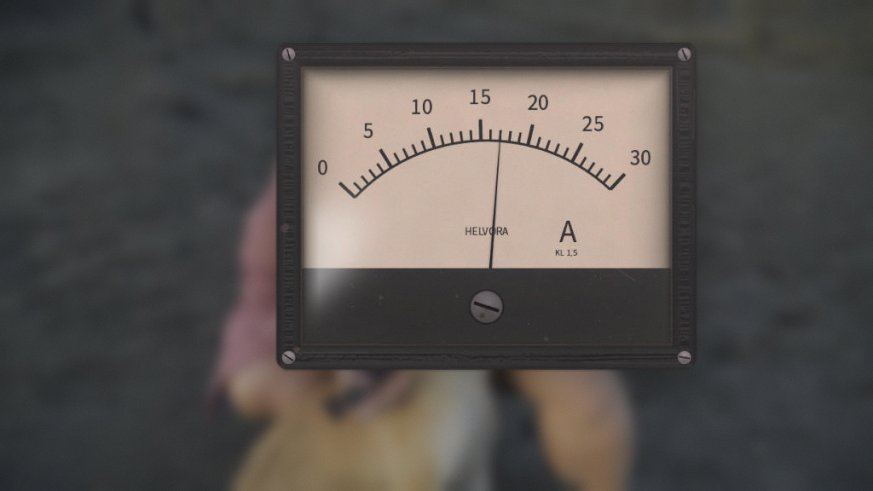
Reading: 17,A
